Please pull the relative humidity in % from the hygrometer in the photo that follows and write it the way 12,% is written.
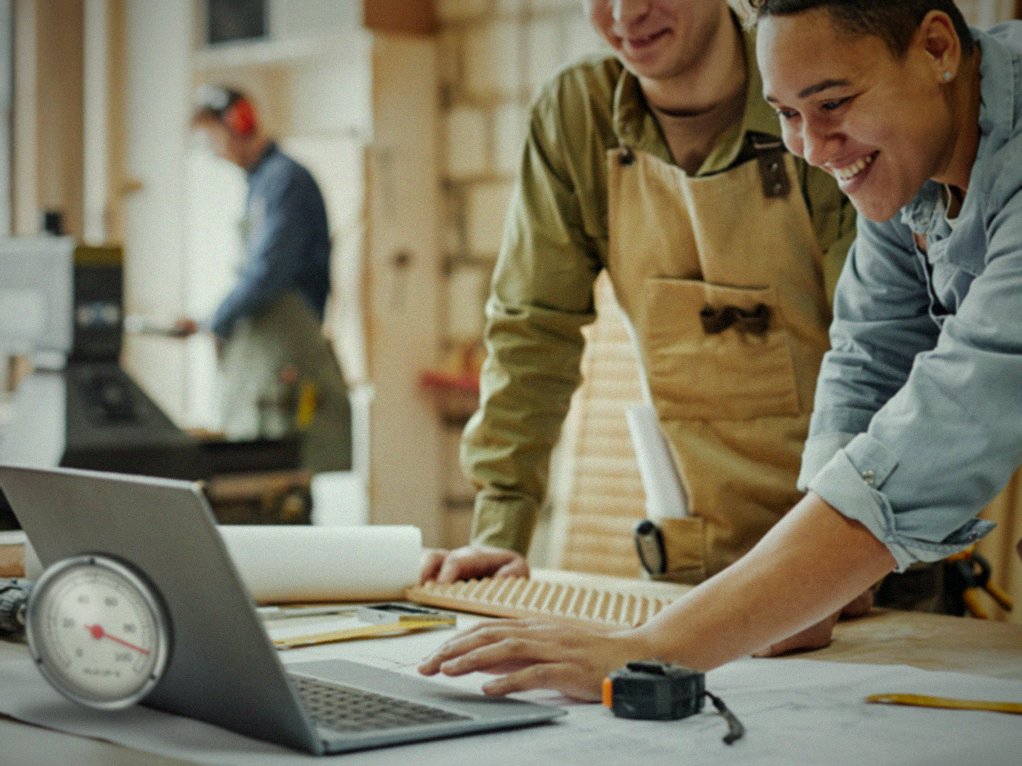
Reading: 90,%
